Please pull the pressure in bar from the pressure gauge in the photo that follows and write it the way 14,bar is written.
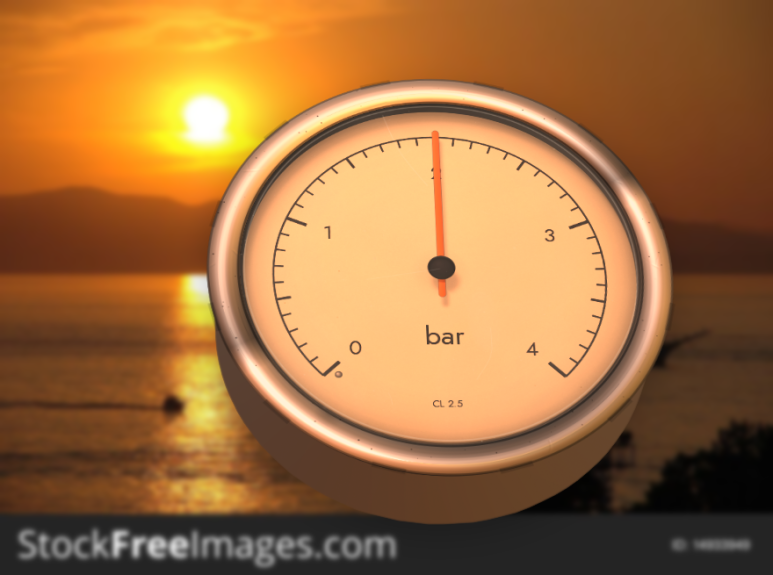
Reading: 2,bar
